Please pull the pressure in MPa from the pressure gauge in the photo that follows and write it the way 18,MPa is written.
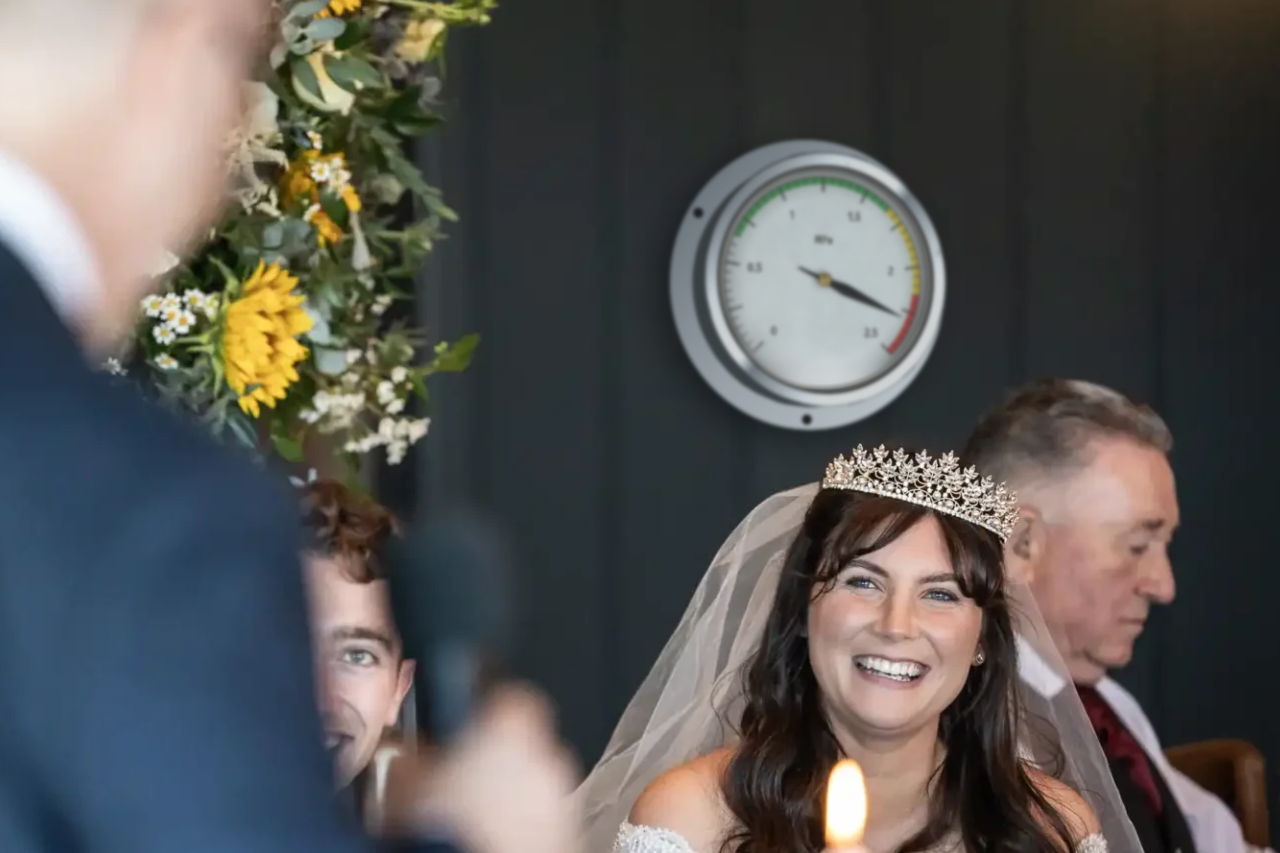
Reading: 2.3,MPa
